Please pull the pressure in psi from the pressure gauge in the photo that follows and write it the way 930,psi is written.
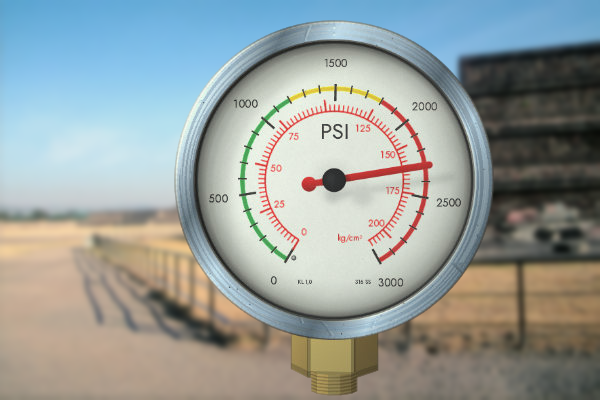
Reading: 2300,psi
